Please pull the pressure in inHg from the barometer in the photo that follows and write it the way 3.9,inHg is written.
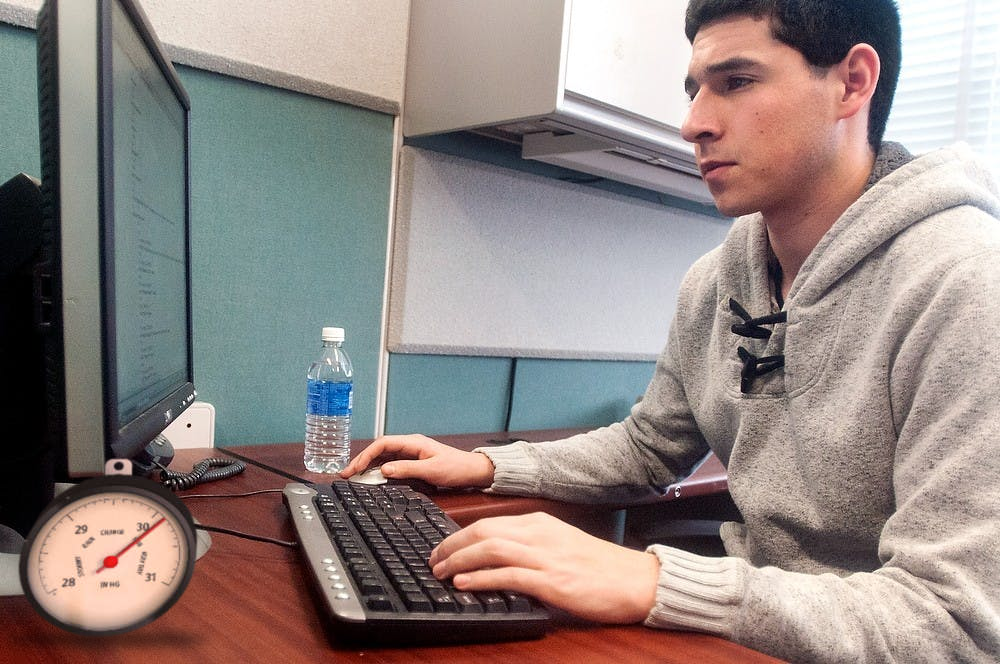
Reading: 30.1,inHg
